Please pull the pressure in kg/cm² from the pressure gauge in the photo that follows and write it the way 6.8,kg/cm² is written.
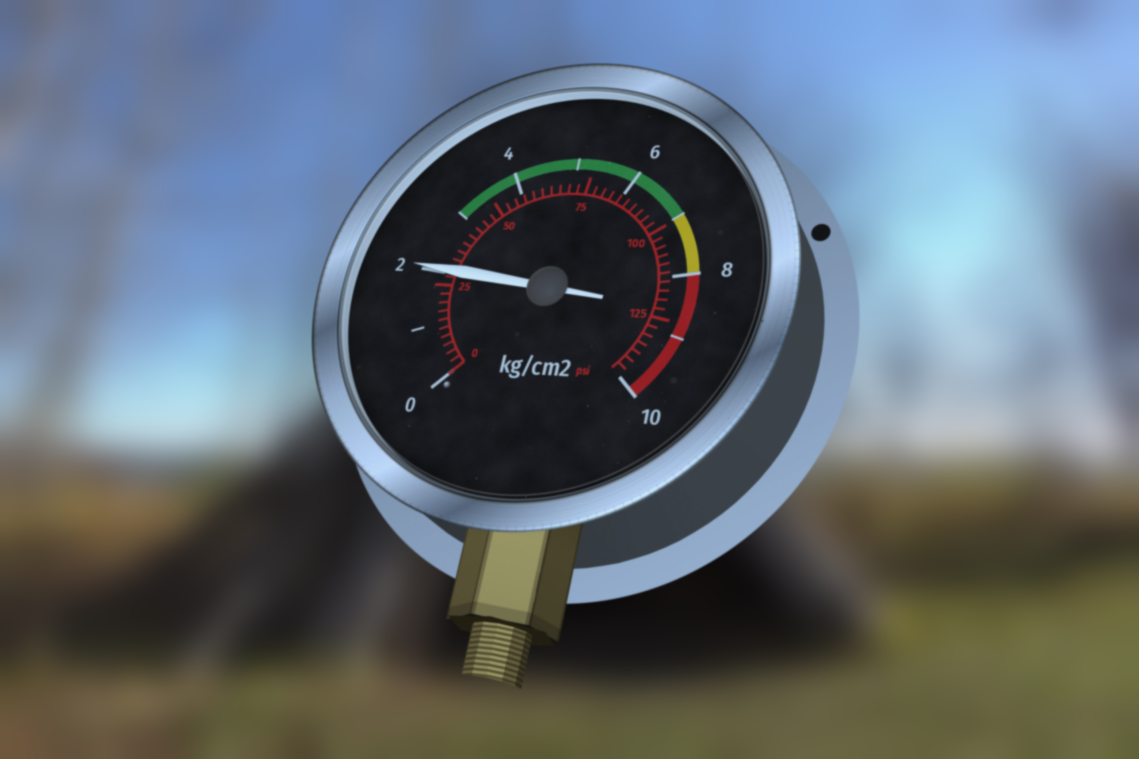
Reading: 2,kg/cm²
